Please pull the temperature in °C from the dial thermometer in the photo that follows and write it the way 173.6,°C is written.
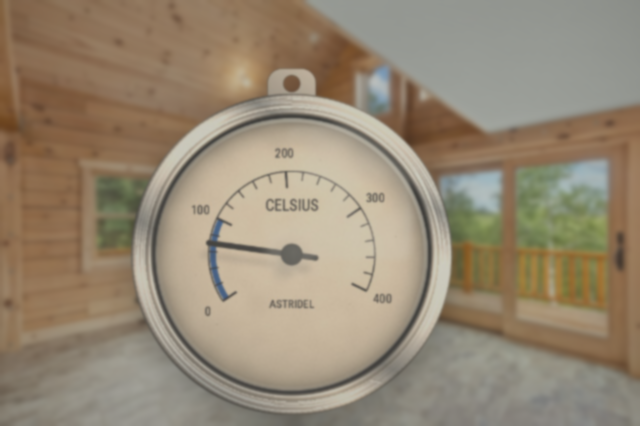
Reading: 70,°C
